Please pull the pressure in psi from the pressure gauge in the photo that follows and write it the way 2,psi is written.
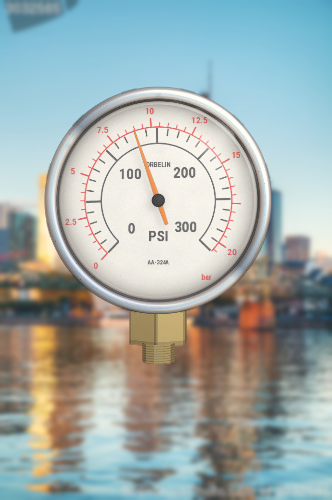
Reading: 130,psi
